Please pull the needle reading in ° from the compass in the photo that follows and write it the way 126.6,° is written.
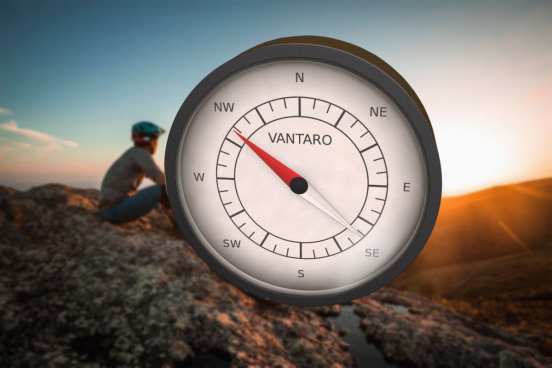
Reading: 310,°
